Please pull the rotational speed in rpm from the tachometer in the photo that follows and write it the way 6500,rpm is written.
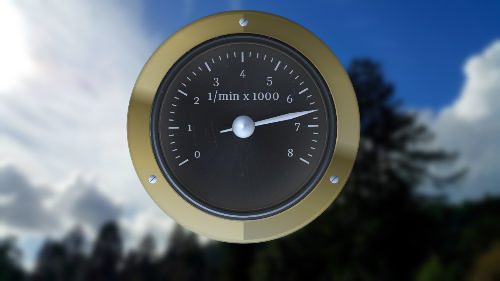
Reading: 6600,rpm
